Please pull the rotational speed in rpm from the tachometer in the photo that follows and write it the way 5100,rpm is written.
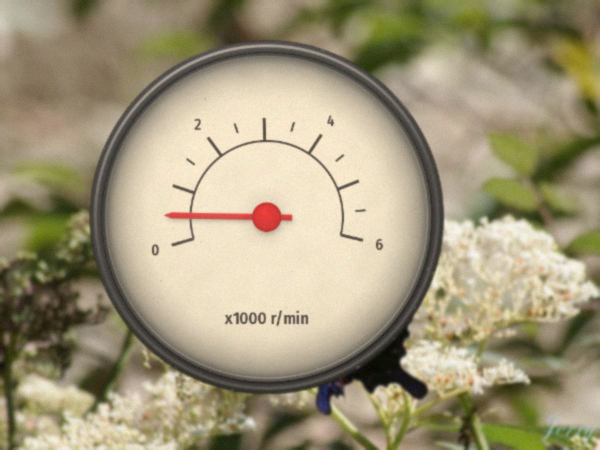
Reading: 500,rpm
